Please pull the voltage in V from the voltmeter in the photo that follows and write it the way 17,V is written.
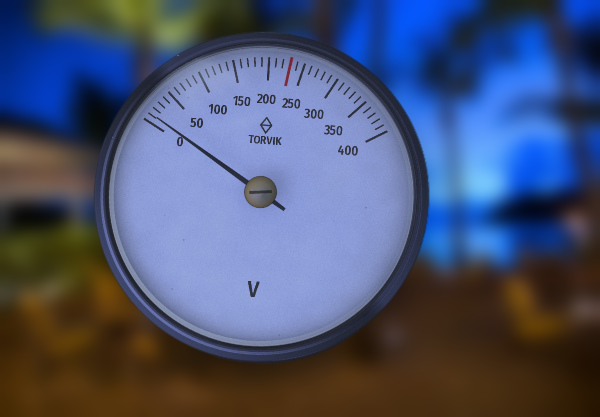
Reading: 10,V
